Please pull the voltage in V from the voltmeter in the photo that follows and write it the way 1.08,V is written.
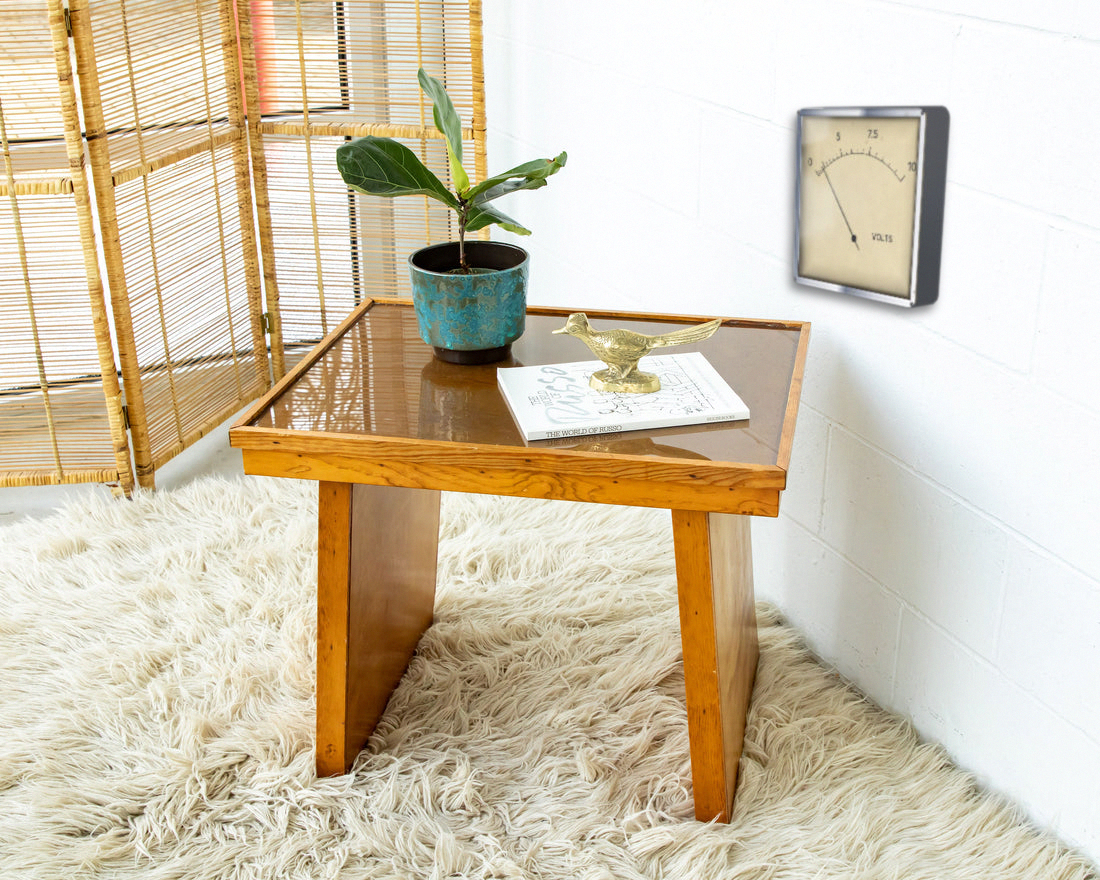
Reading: 2.5,V
